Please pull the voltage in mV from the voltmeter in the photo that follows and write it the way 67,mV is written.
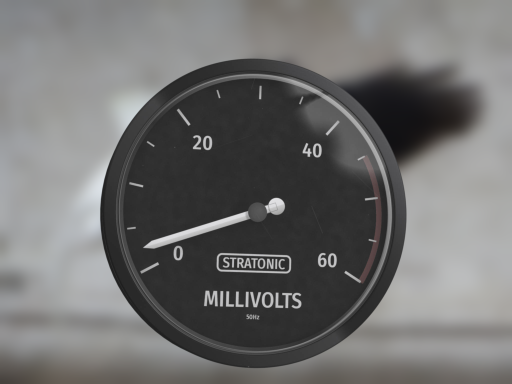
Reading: 2.5,mV
